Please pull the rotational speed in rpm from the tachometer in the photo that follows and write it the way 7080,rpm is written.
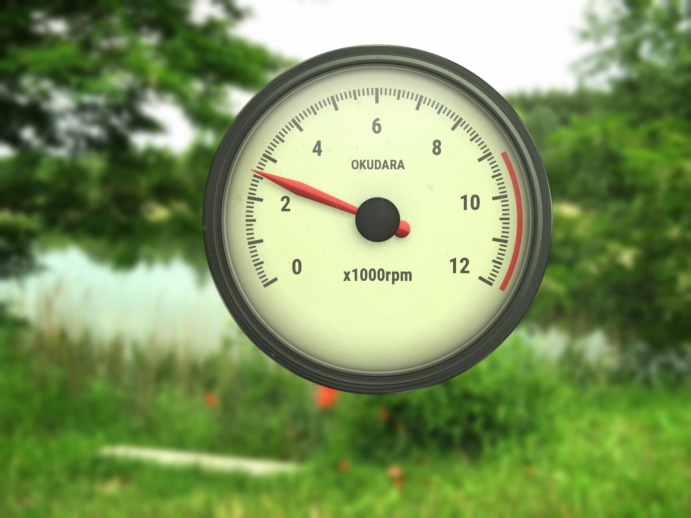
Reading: 2600,rpm
